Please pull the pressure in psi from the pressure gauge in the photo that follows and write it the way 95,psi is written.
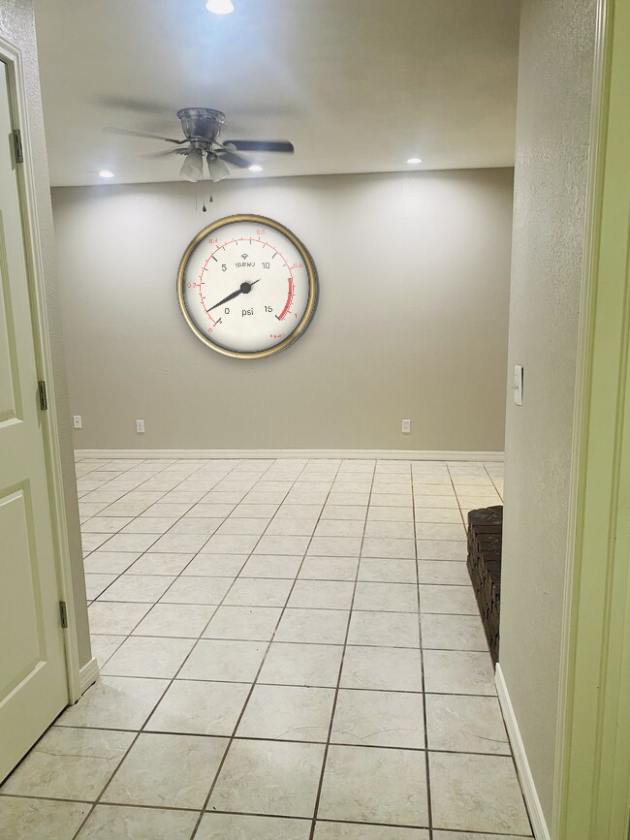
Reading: 1,psi
